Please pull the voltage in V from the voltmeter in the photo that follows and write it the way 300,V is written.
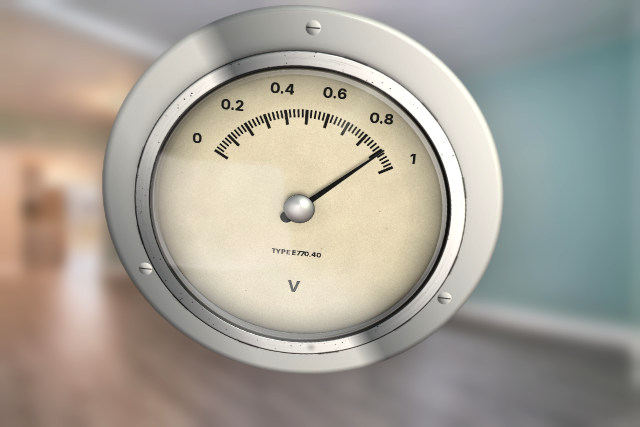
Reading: 0.9,V
